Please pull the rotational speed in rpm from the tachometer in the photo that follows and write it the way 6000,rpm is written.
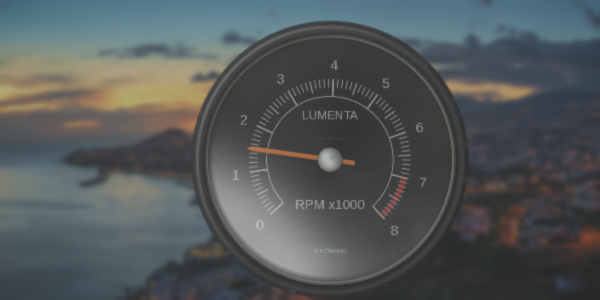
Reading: 1500,rpm
